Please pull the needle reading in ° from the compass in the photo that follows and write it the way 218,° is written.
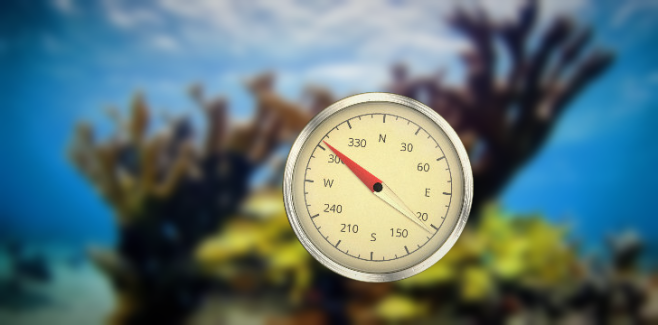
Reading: 305,°
